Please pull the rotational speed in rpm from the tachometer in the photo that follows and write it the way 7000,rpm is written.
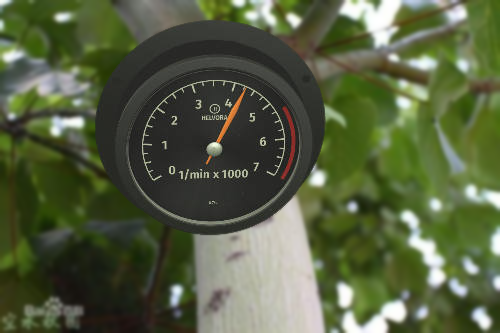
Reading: 4250,rpm
